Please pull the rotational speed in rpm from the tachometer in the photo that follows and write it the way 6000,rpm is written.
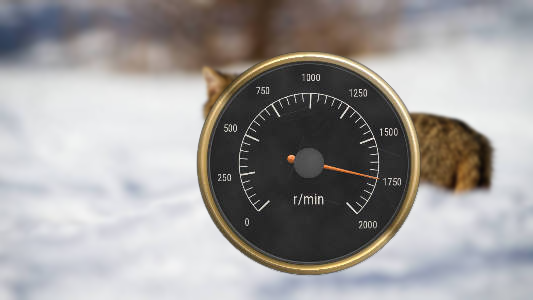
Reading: 1750,rpm
